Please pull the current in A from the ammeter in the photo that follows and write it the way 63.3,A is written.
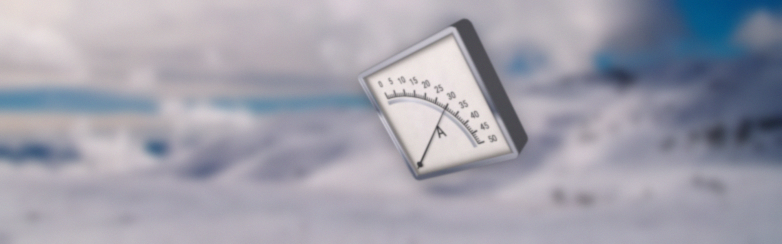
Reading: 30,A
